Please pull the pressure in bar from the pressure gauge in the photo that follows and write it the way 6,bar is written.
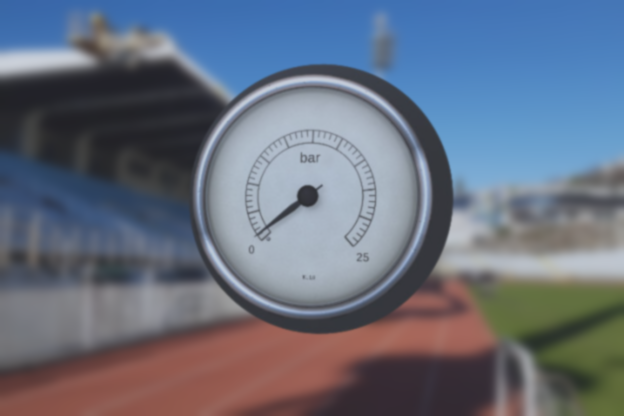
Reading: 0.5,bar
